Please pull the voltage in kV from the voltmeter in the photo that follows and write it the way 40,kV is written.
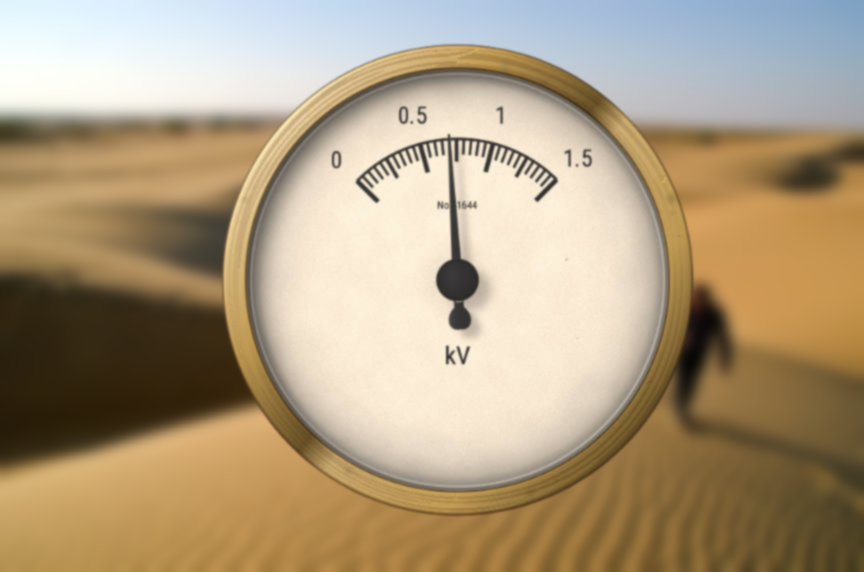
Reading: 0.7,kV
